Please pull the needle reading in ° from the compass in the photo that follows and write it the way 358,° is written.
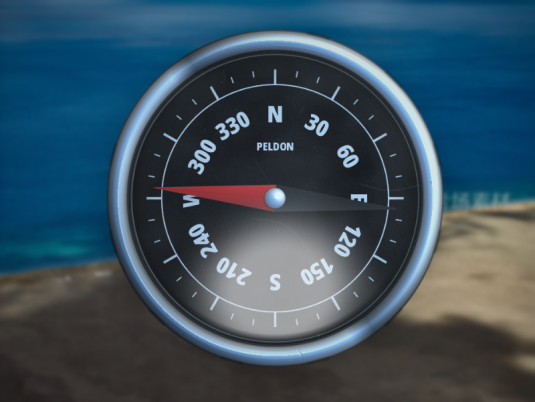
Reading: 275,°
